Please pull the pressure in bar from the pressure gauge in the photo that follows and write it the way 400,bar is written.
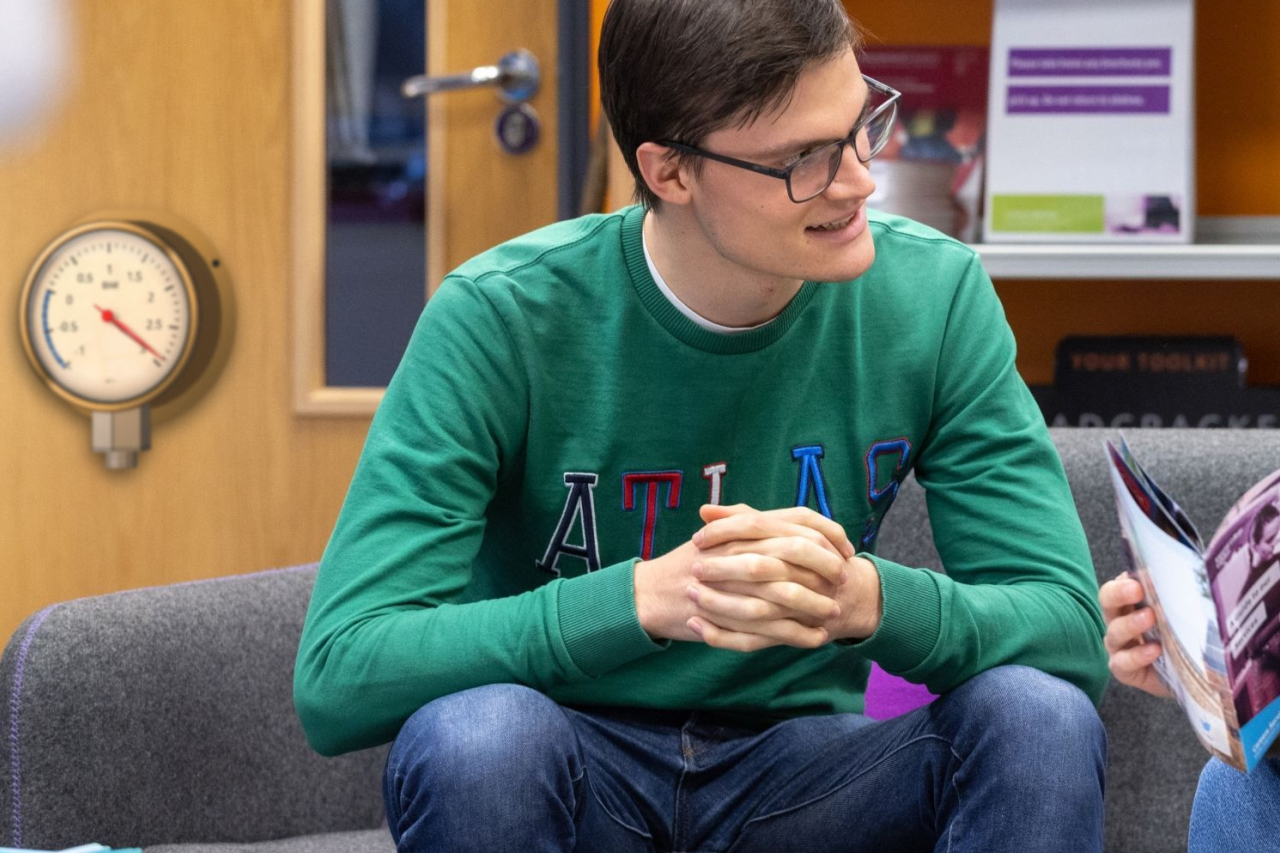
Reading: 2.9,bar
